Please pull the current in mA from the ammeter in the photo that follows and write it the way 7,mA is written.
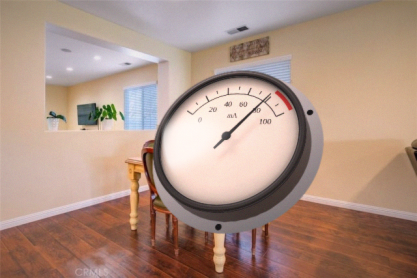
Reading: 80,mA
